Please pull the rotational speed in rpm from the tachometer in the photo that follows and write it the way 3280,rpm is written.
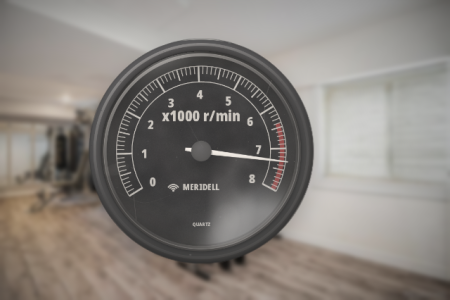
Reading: 7300,rpm
